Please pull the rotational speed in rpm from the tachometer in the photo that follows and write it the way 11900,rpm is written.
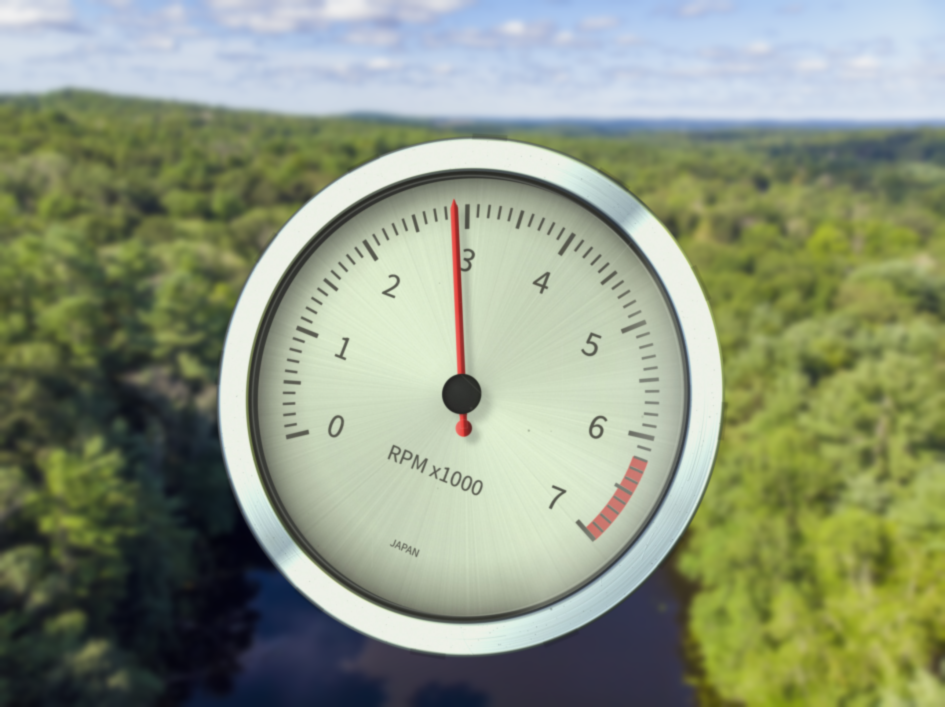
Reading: 2900,rpm
